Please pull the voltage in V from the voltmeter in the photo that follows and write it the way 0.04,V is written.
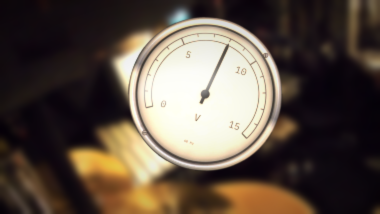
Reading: 8,V
